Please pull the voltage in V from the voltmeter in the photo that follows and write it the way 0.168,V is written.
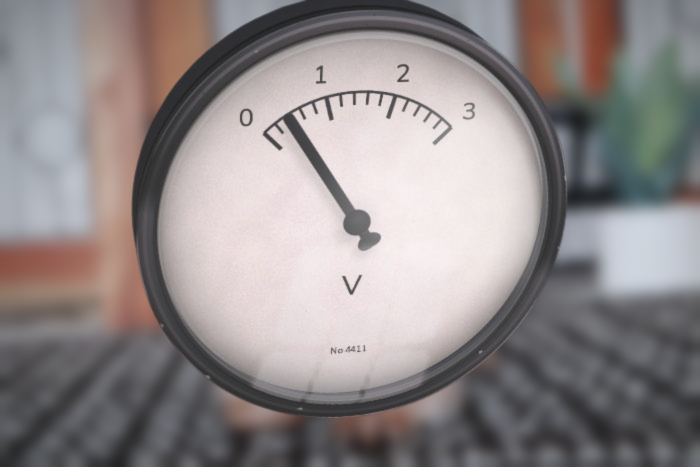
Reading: 0.4,V
